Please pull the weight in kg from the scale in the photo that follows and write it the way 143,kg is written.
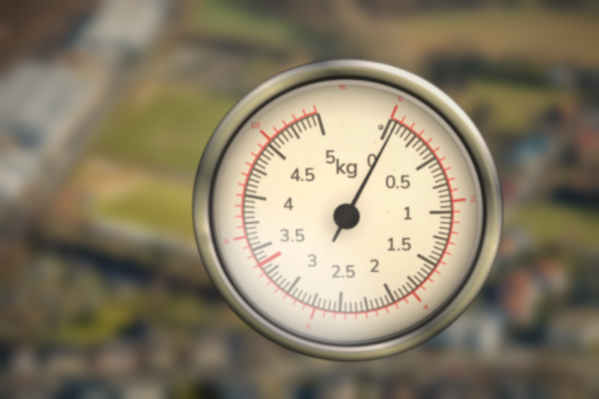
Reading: 0.05,kg
